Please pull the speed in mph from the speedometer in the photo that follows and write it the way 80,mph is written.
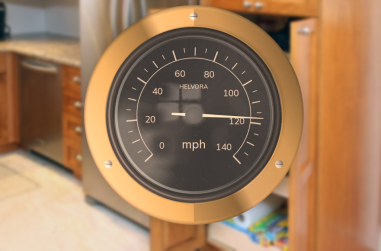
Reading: 117.5,mph
